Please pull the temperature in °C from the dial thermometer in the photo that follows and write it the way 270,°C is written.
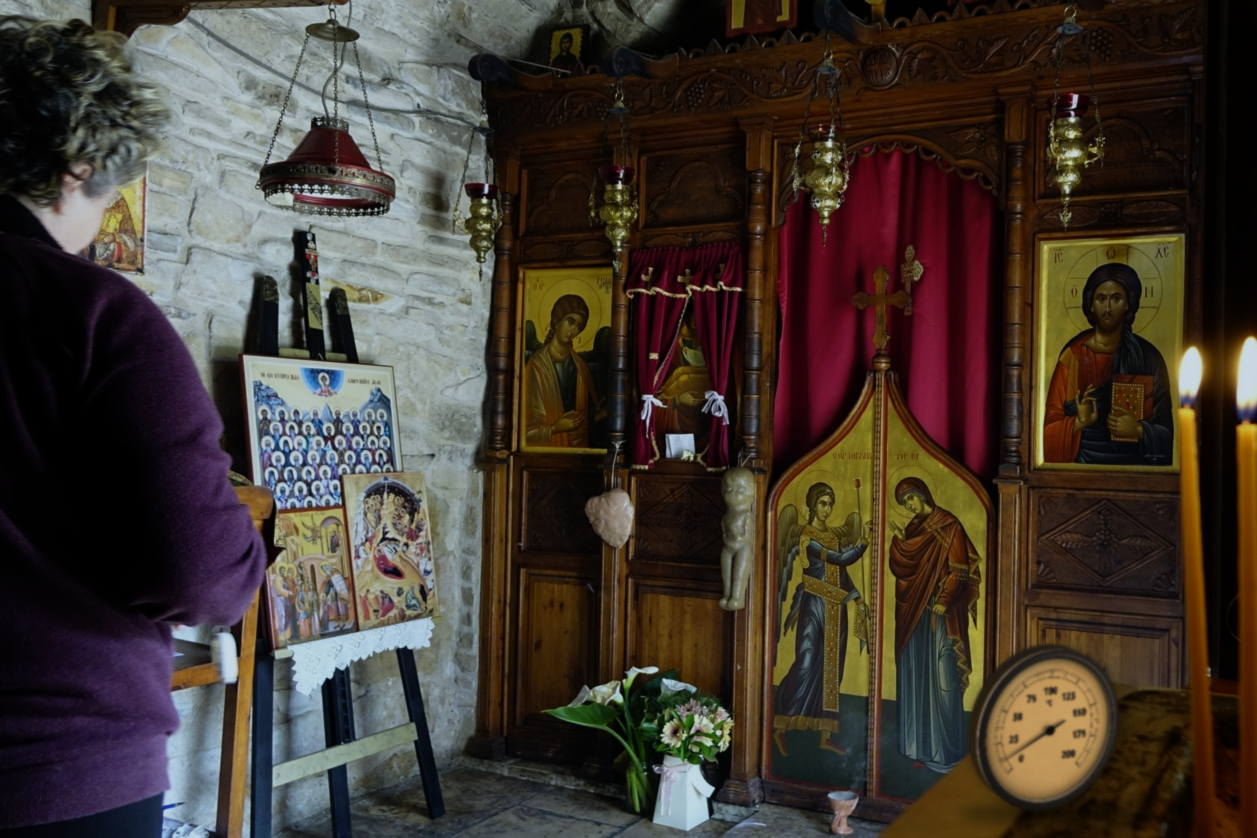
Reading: 12.5,°C
